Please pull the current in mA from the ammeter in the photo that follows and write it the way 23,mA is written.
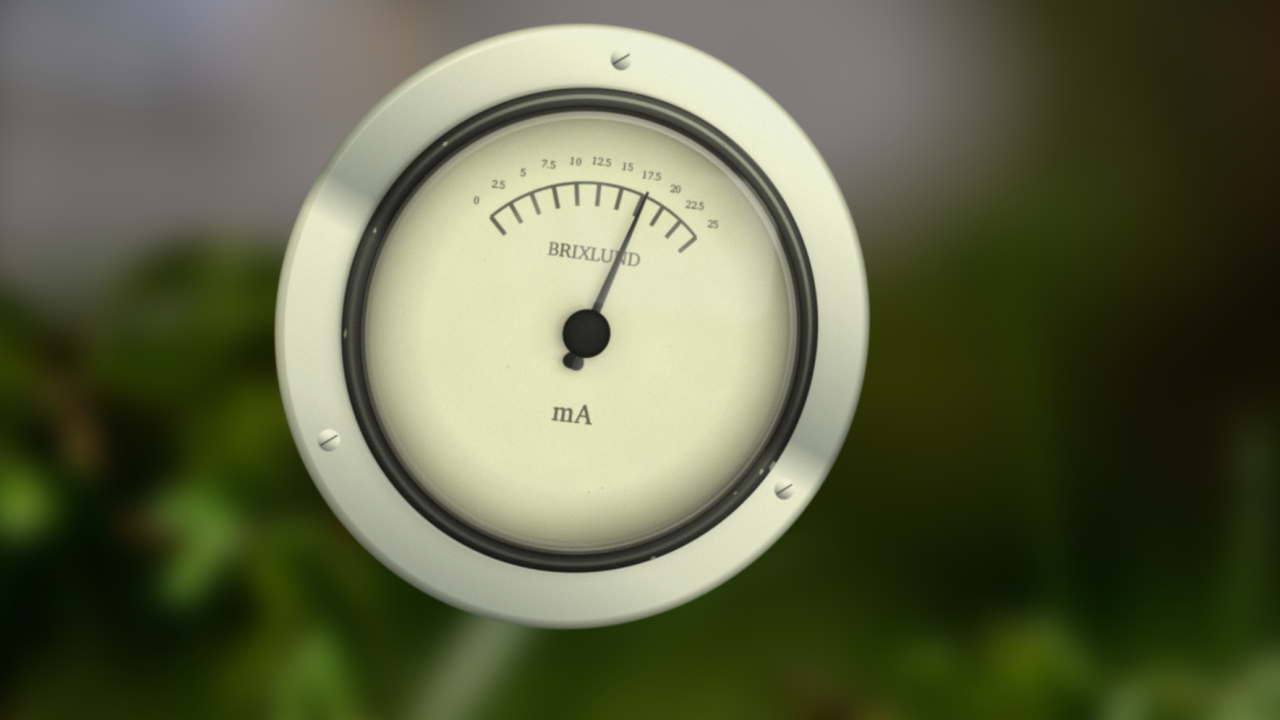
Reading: 17.5,mA
